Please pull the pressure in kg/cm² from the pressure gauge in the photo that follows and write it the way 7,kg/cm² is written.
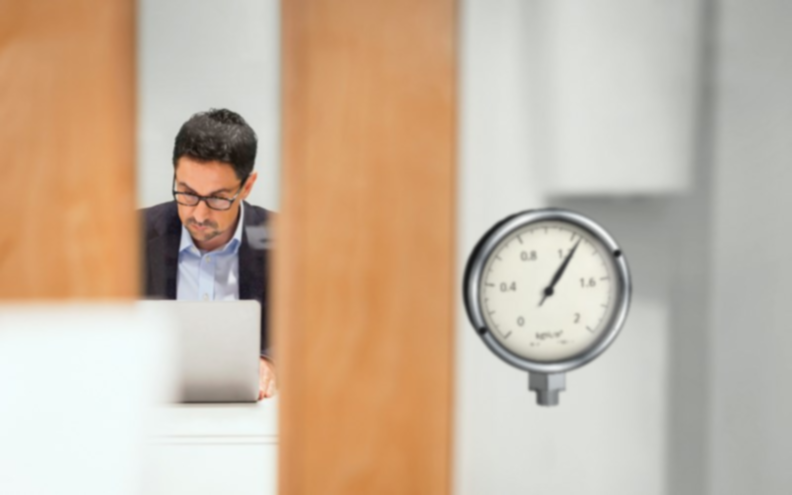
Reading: 1.25,kg/cm²
